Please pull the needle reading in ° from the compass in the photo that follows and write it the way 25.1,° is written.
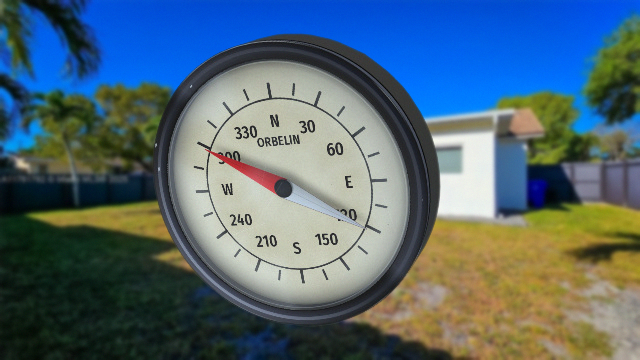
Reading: 300,°
